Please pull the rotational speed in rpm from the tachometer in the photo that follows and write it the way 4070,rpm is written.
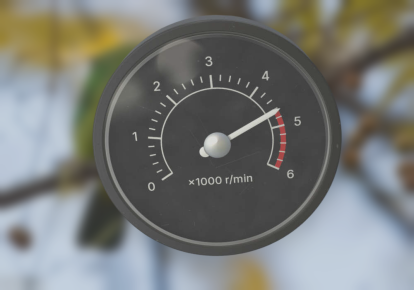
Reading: 4600,rpm
